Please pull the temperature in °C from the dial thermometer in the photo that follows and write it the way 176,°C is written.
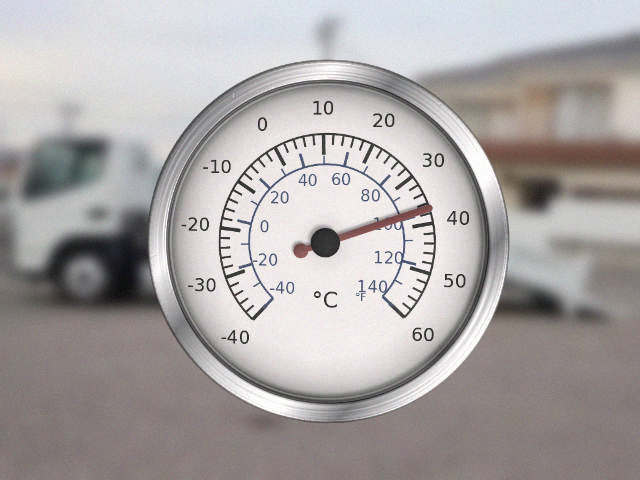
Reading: 37,°C
